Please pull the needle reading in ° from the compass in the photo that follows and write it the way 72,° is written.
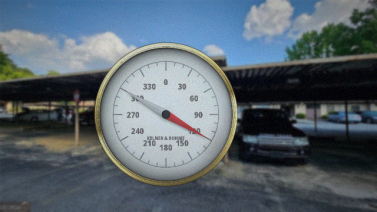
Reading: 120,°
